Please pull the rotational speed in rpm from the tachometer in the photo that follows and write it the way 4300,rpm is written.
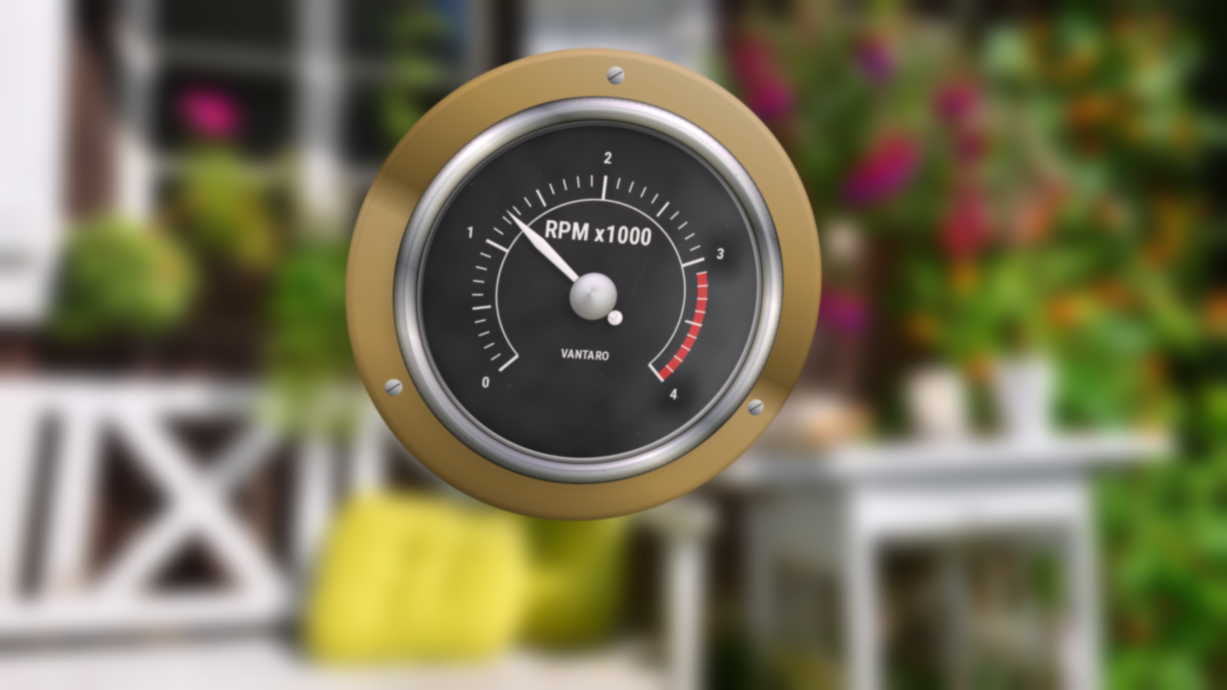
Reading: 1250,rpm
